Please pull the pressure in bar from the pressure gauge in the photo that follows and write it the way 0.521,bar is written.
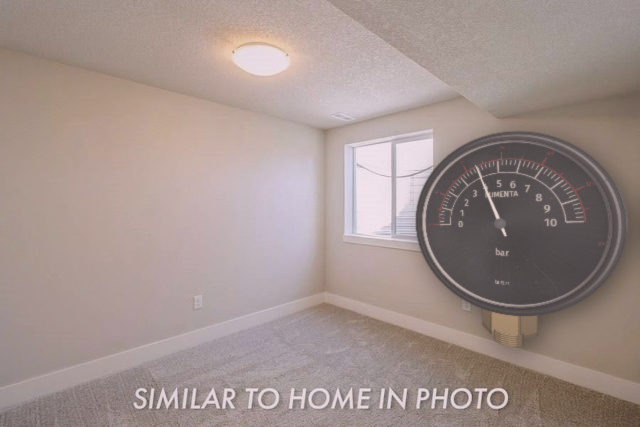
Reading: 4,bar
